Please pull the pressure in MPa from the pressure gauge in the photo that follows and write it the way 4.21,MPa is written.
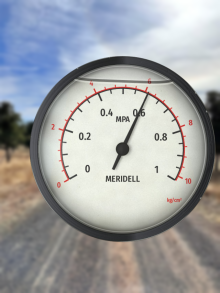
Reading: 0.6,MPa
